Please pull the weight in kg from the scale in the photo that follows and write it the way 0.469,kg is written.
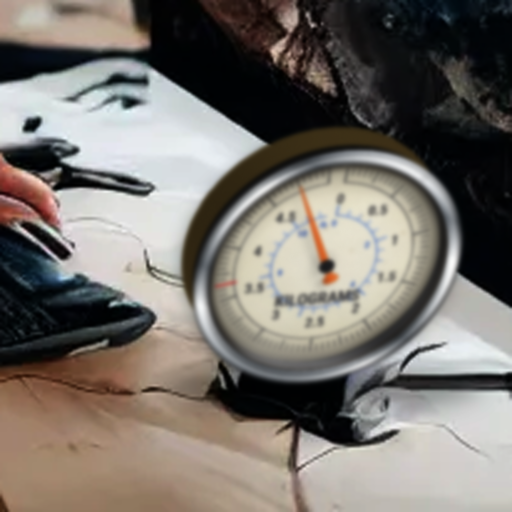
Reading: 4.75,kg
